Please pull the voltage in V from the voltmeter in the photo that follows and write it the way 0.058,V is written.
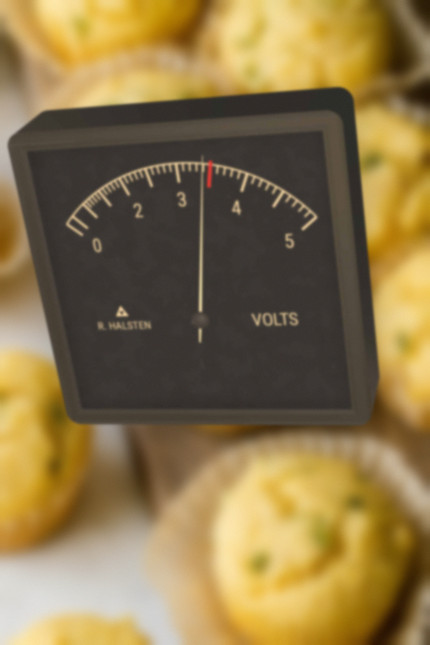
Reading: 3.4,V
